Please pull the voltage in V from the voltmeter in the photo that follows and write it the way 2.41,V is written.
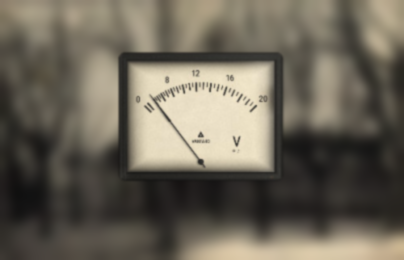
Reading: 4,V
